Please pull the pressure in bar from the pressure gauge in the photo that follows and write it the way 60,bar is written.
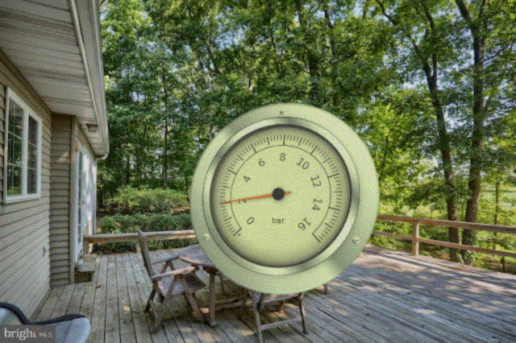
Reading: 2,bar
